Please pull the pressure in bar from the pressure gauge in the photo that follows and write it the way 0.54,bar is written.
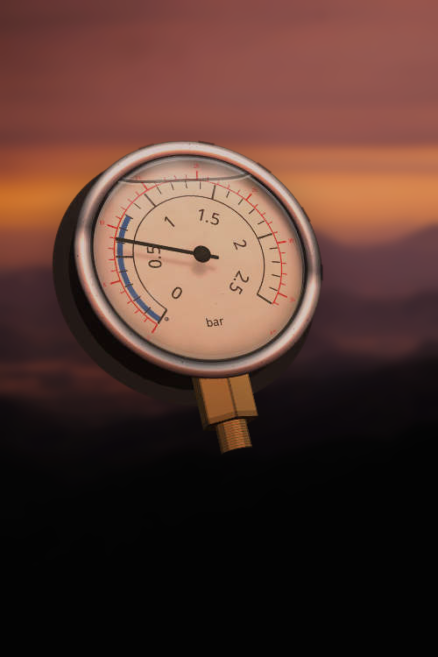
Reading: 0.6,bar
